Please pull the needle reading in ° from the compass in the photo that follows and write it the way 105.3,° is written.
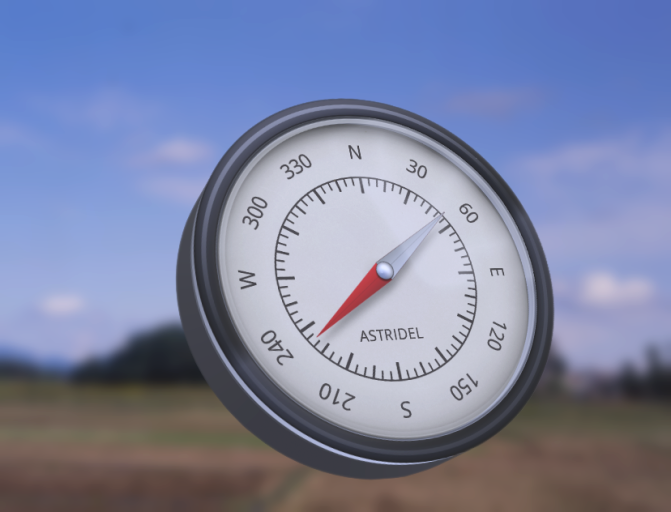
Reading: 232.5,°
